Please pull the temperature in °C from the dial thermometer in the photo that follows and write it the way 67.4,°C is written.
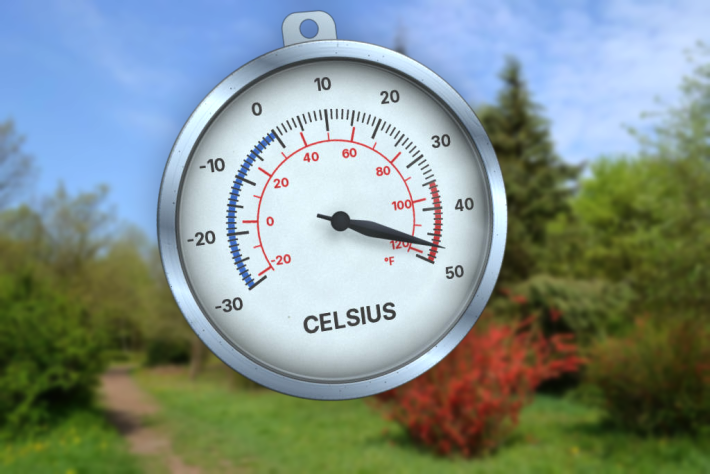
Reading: 47,°C
